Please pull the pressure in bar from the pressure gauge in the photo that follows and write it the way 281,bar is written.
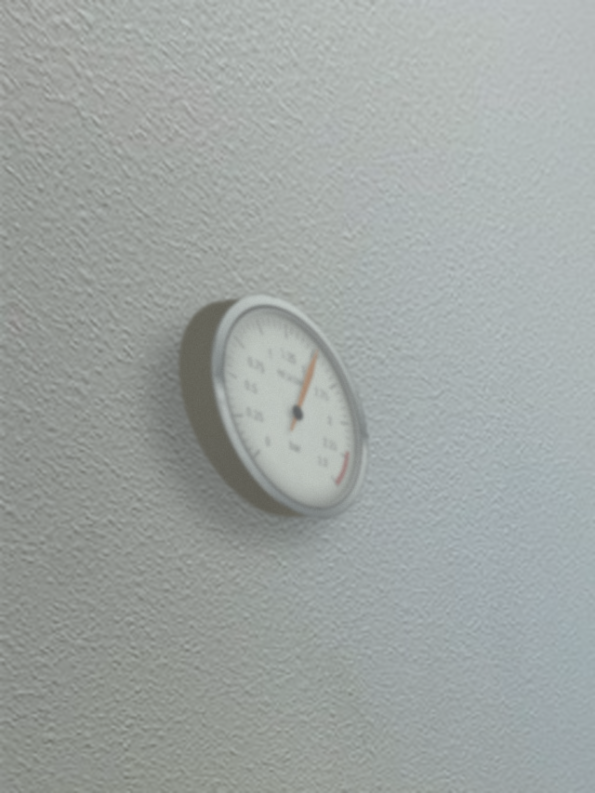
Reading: 1.5,bar
